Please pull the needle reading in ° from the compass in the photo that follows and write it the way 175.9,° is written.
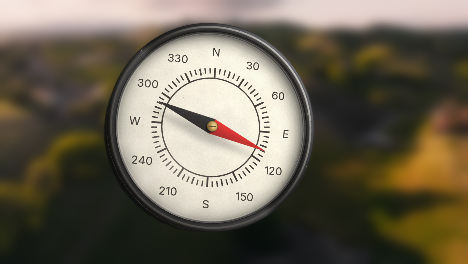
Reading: 110,°
